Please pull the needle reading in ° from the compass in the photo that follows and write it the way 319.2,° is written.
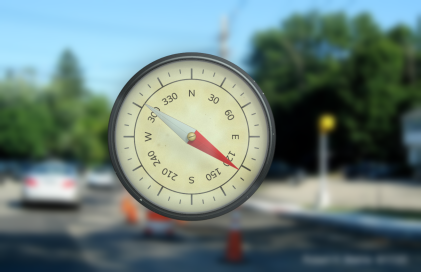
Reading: 125,°
